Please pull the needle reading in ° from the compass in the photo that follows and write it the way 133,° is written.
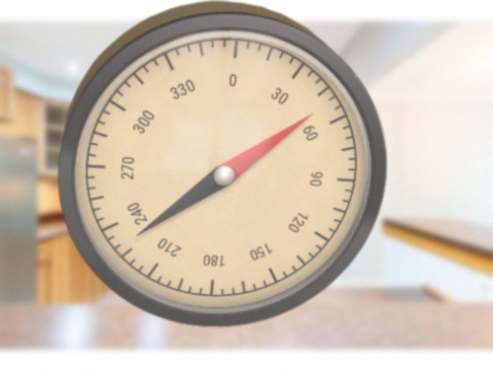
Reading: 50,°
